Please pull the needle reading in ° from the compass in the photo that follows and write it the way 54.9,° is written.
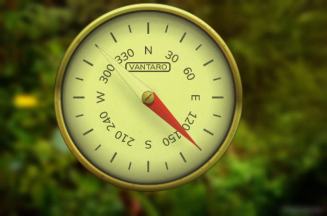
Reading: 135,°
